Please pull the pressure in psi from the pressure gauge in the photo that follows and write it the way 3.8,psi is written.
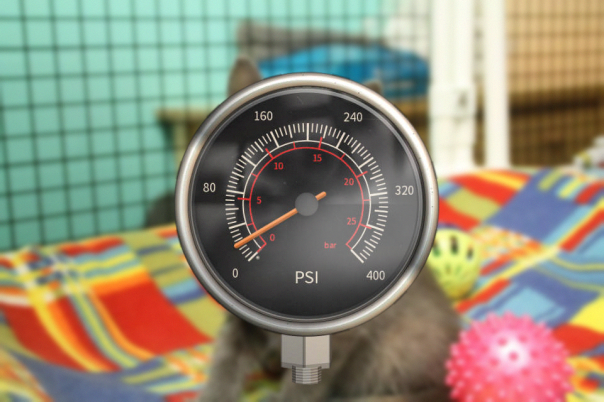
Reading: 20,psi
